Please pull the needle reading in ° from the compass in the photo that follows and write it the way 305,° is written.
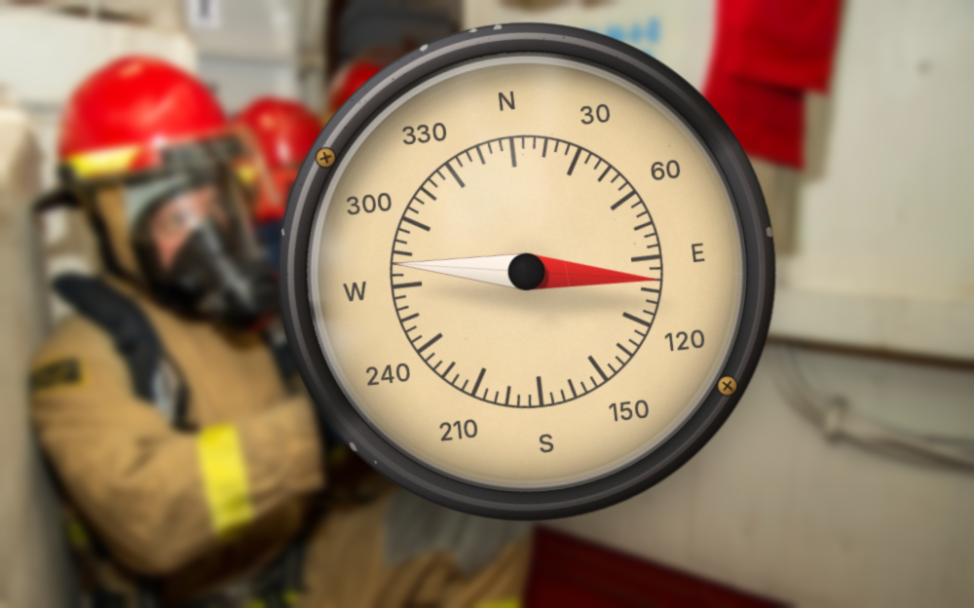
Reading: 100,°
